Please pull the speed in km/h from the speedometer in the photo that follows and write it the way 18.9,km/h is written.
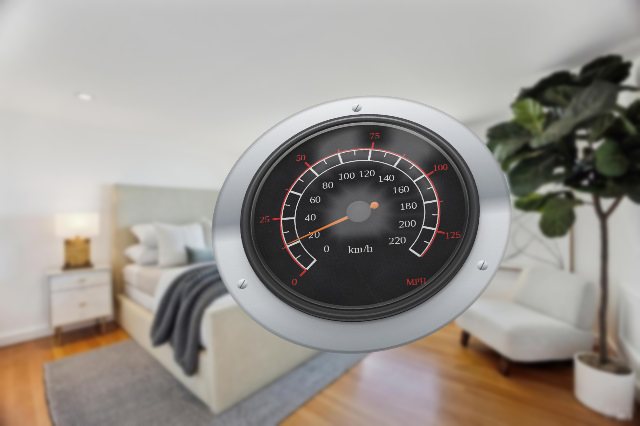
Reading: 20,km/h
